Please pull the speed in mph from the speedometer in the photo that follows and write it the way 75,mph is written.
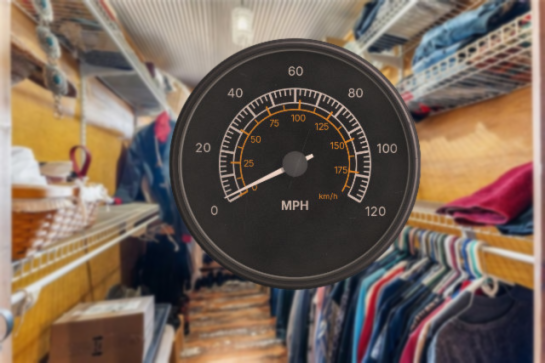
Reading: 2,mph
